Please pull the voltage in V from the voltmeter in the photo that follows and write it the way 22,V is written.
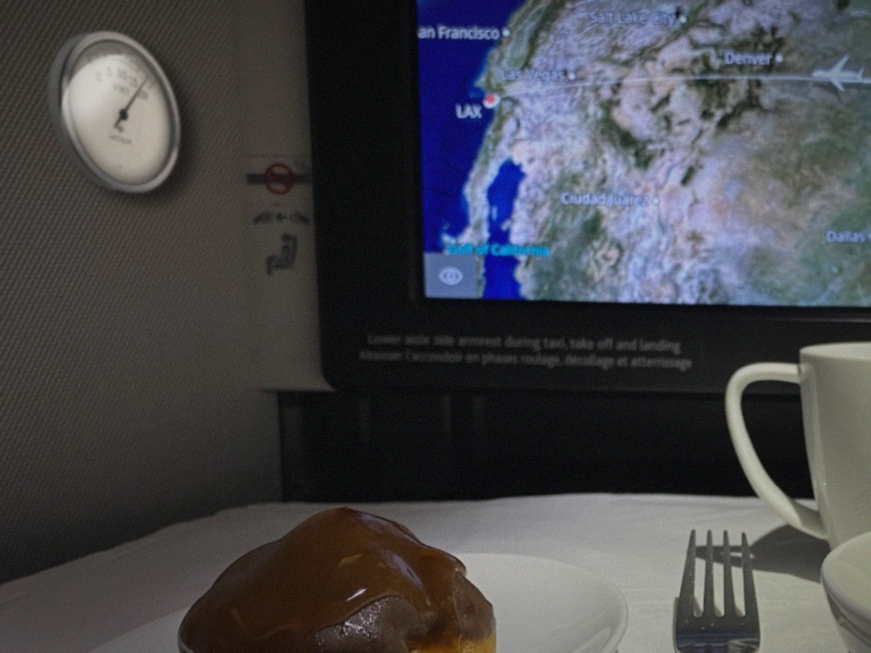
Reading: 17.5,V
